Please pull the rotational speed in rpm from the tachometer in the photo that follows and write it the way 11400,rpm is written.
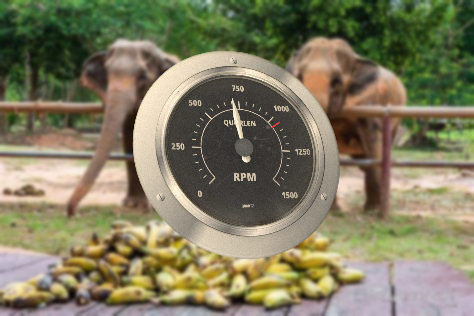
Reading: 700,rpm
